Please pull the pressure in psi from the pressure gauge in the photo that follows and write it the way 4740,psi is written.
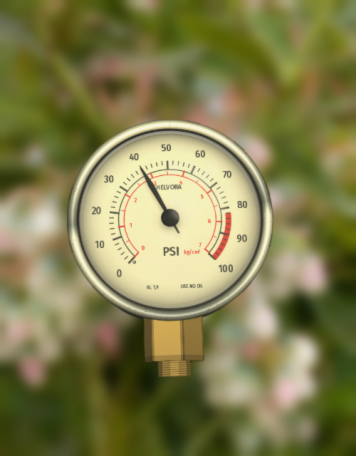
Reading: 40,psi
